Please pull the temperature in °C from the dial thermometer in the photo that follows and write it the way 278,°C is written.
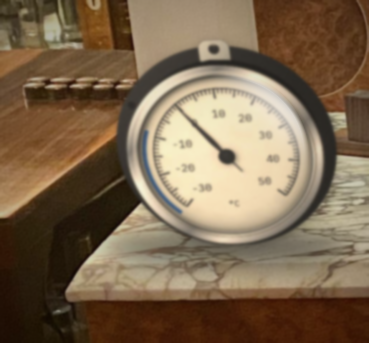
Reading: 0,°C
